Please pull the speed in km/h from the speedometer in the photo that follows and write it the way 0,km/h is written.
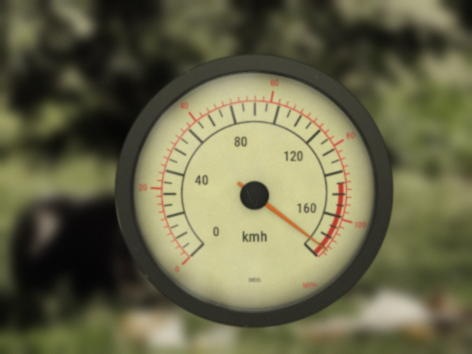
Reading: 175,km/h
